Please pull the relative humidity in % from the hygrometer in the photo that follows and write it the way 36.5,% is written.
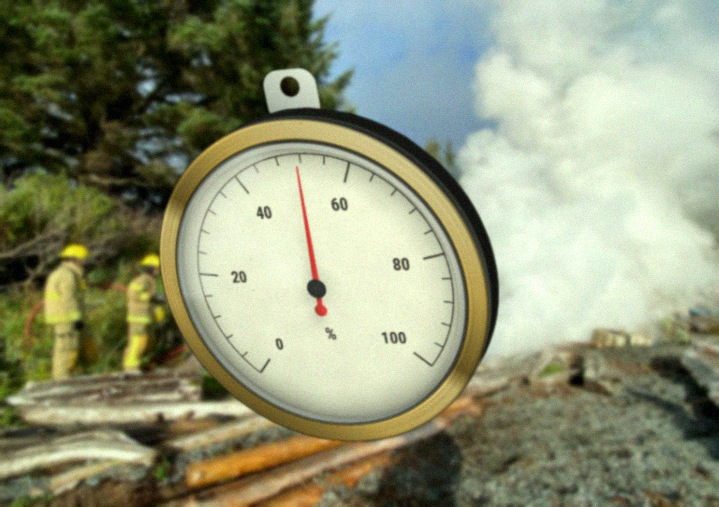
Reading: 52,%
